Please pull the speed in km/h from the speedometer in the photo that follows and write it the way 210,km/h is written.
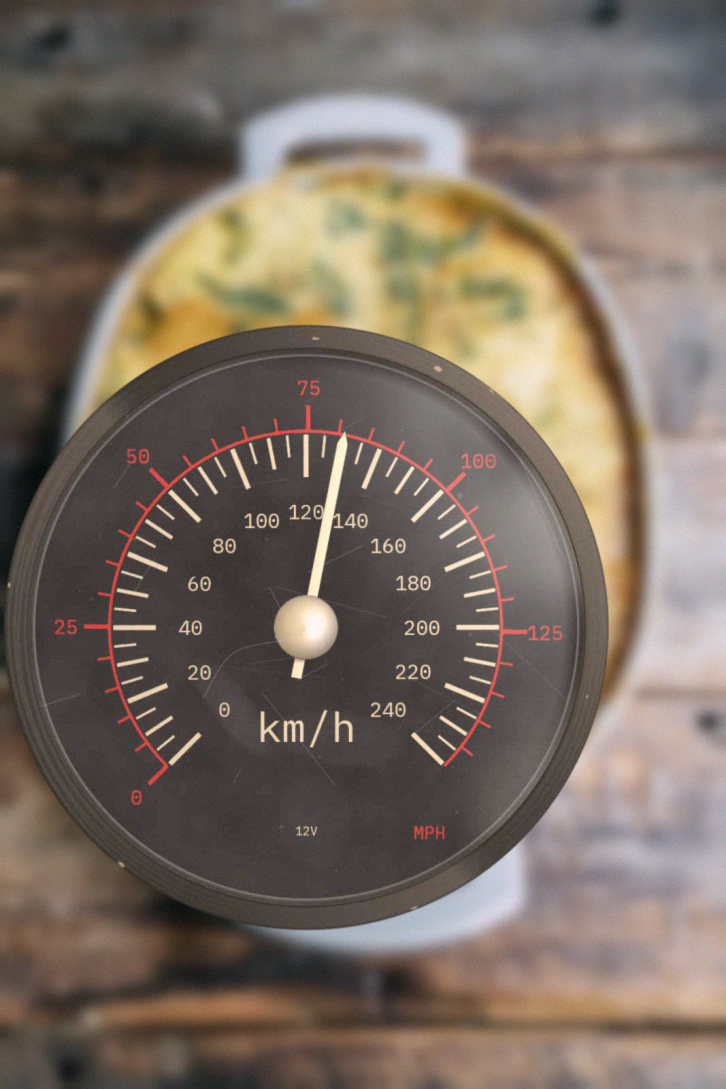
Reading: 130,km/h
